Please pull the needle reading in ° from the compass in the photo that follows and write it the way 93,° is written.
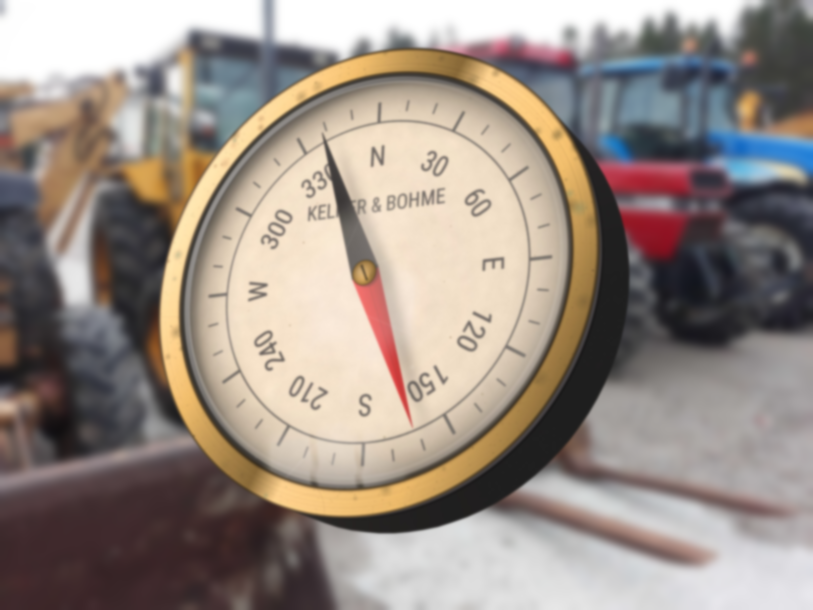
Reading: 160,°
